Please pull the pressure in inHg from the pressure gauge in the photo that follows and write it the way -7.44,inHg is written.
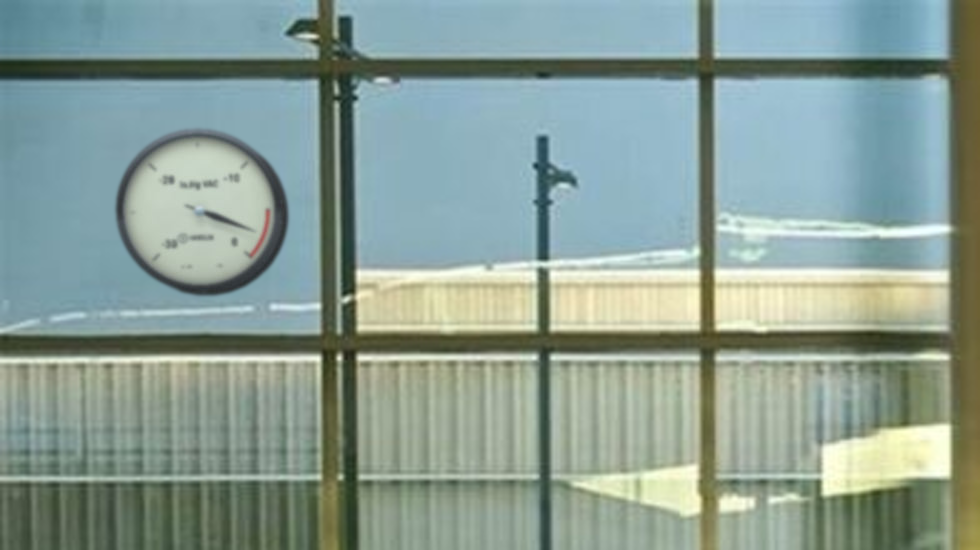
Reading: -2.5,inHg
